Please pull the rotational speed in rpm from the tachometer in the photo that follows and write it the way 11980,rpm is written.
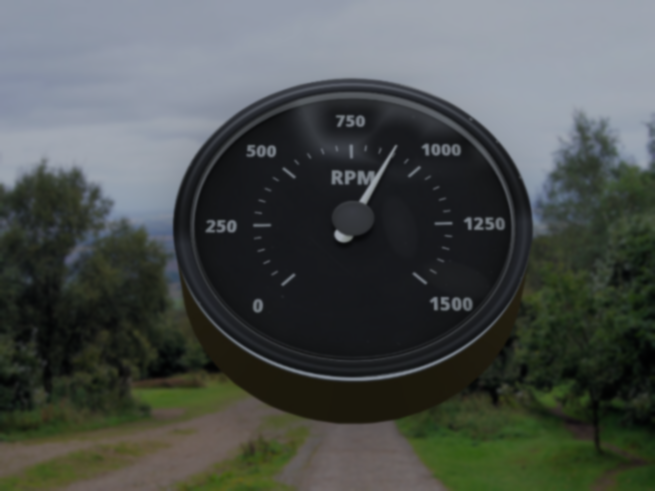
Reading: 900,rpm
